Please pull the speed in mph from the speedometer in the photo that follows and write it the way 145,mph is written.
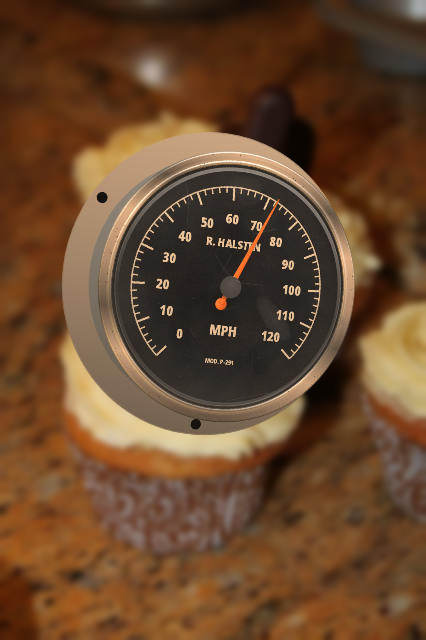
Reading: 72,mph
